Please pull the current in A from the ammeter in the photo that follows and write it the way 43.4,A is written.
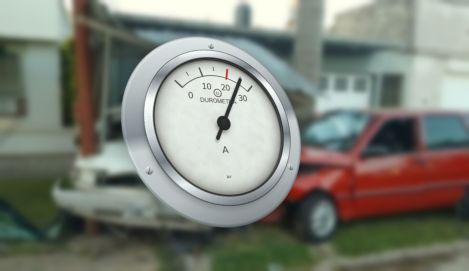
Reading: 25,A
